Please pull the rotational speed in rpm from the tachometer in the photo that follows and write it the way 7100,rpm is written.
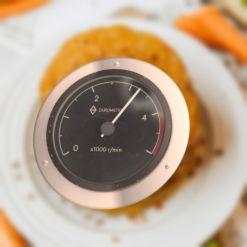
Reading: 3250,rpm
